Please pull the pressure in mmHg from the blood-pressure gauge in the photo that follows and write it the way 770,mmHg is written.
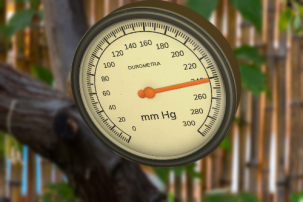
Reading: 240,mmHg
